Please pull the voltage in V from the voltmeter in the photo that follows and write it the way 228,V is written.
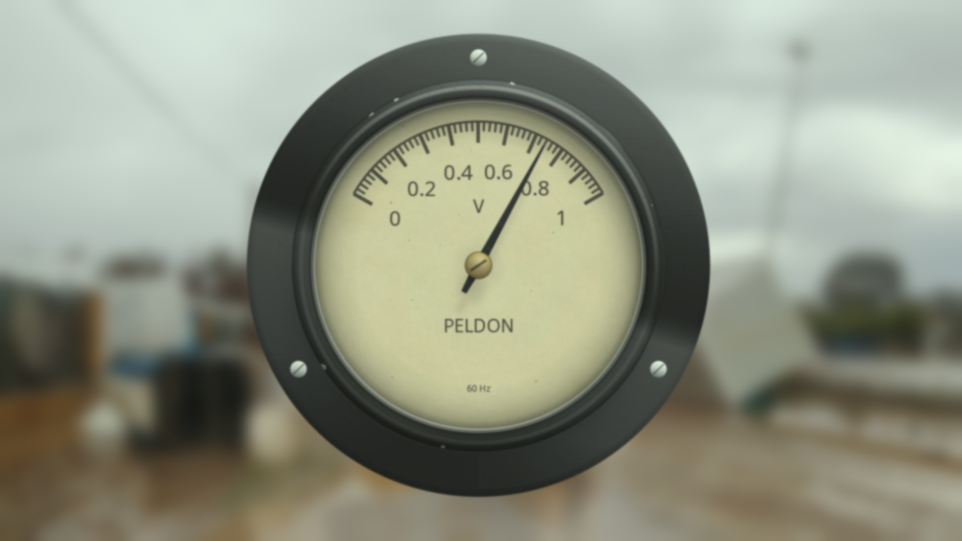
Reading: 0.74,V
